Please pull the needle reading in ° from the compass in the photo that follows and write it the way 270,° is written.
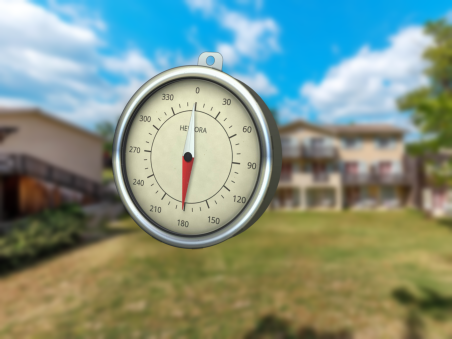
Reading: 180,°
